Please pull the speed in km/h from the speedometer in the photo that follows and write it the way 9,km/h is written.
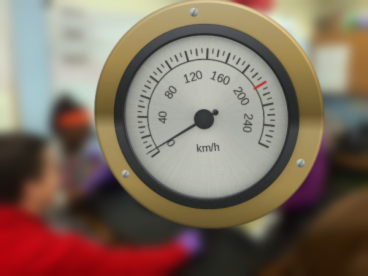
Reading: 5,km/h
